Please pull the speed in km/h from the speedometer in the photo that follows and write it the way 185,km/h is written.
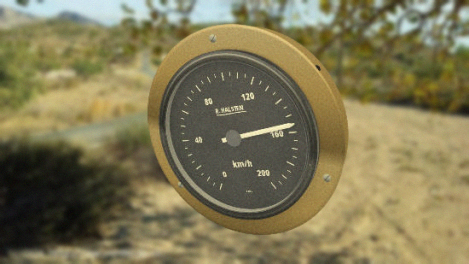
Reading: 155,km/h
